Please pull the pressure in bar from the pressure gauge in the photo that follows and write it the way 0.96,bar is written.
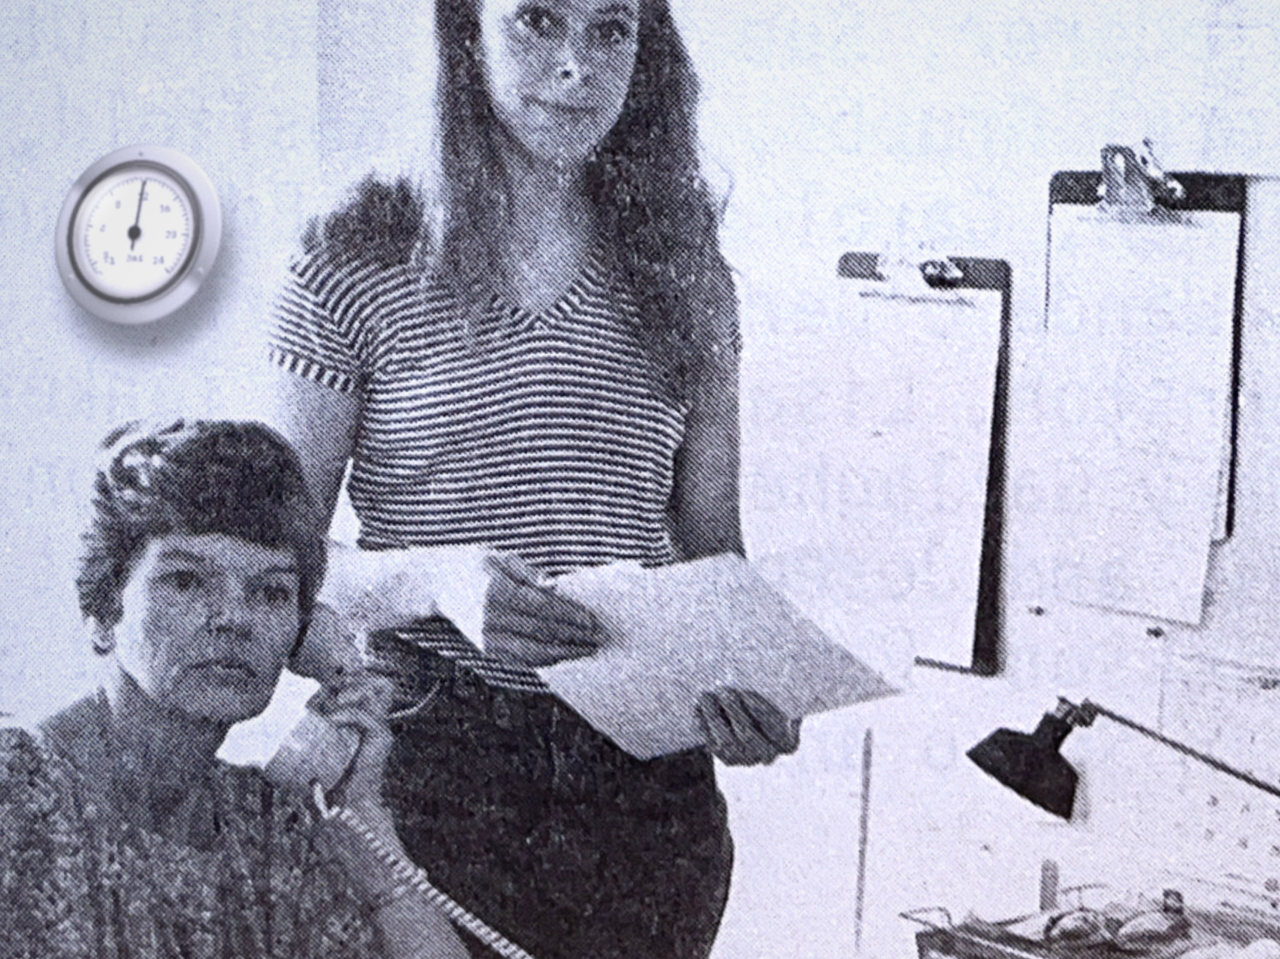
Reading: 12,bar
